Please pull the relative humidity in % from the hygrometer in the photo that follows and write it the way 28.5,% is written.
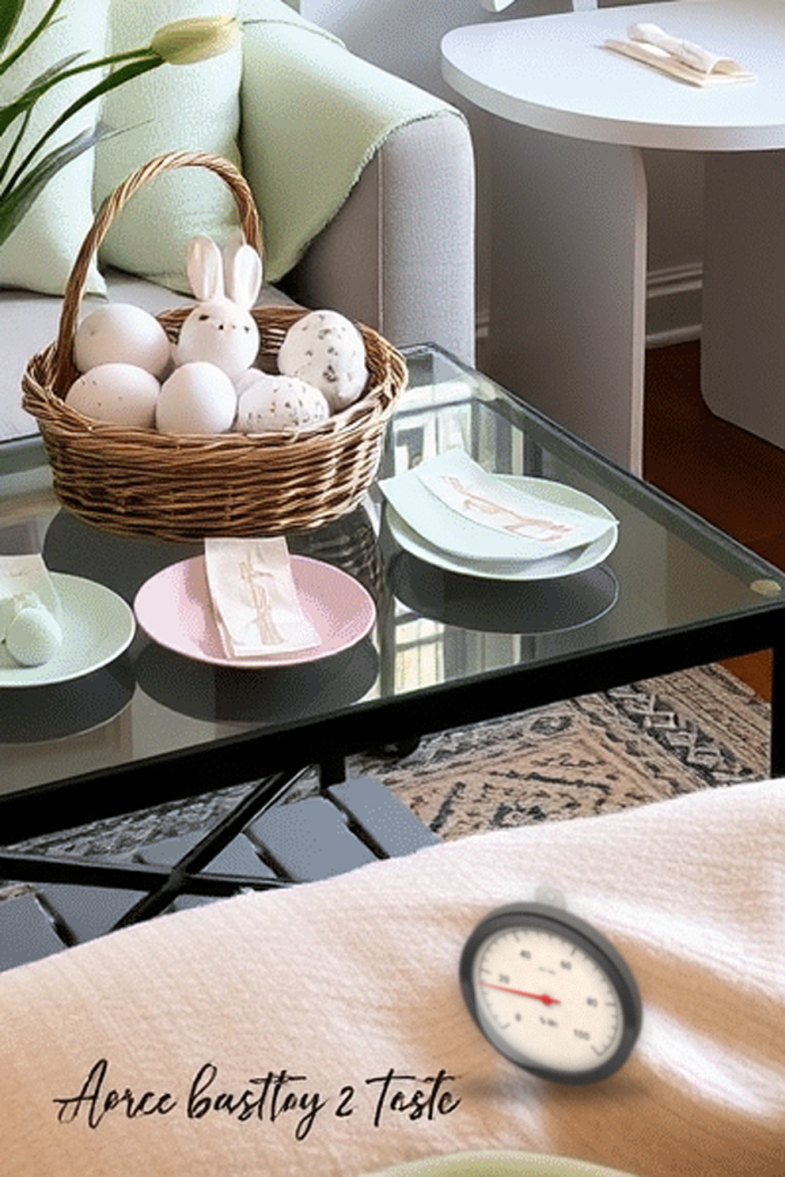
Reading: 16,%
